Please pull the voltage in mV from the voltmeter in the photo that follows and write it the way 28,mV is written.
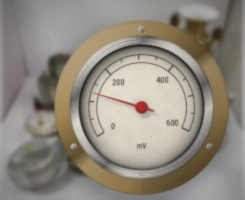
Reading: 125,mV
